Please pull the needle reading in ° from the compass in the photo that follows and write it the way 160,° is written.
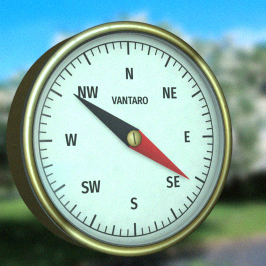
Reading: 125,°
